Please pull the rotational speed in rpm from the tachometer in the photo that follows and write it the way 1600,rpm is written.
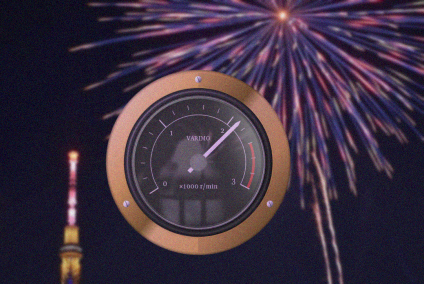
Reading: 2100,rpm
